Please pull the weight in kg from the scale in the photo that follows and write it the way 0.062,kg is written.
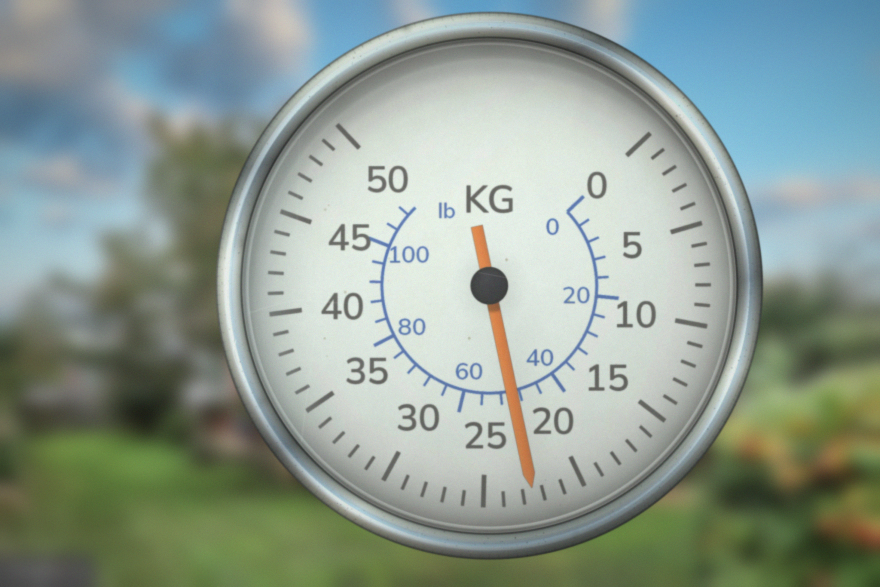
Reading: 22.5,kg
